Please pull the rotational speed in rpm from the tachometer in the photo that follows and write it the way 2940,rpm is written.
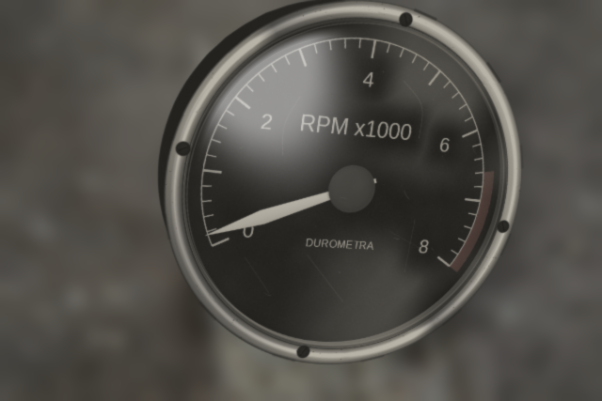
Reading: 200,rpm
